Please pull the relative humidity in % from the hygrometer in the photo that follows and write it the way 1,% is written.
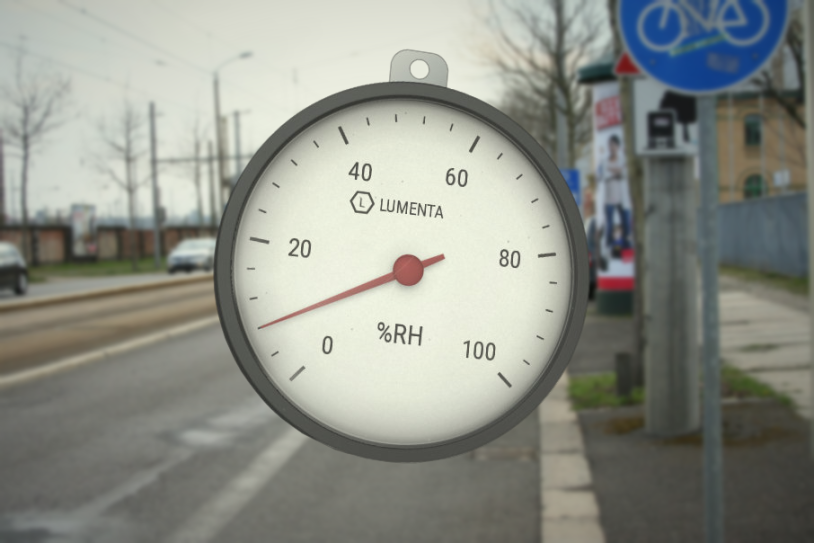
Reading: 8,%
